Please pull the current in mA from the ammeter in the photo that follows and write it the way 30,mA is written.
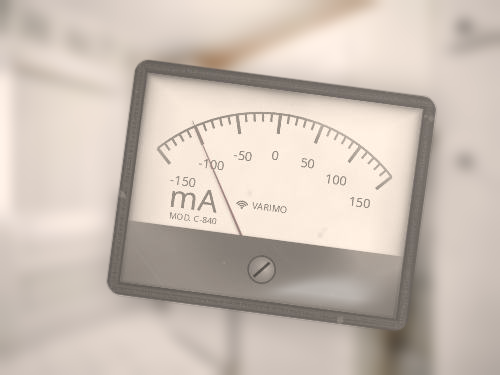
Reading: -100,mA
